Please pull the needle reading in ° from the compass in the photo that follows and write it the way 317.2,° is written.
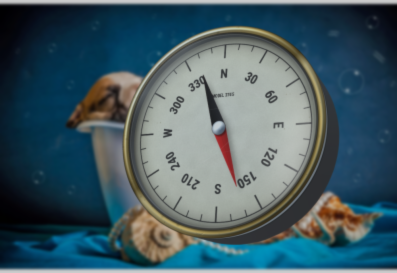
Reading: 160,°
